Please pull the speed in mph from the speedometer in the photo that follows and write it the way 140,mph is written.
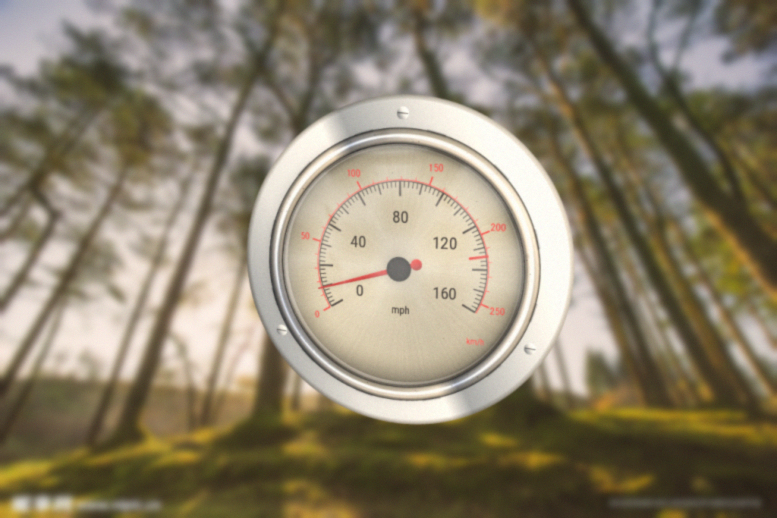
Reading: 10,mph
